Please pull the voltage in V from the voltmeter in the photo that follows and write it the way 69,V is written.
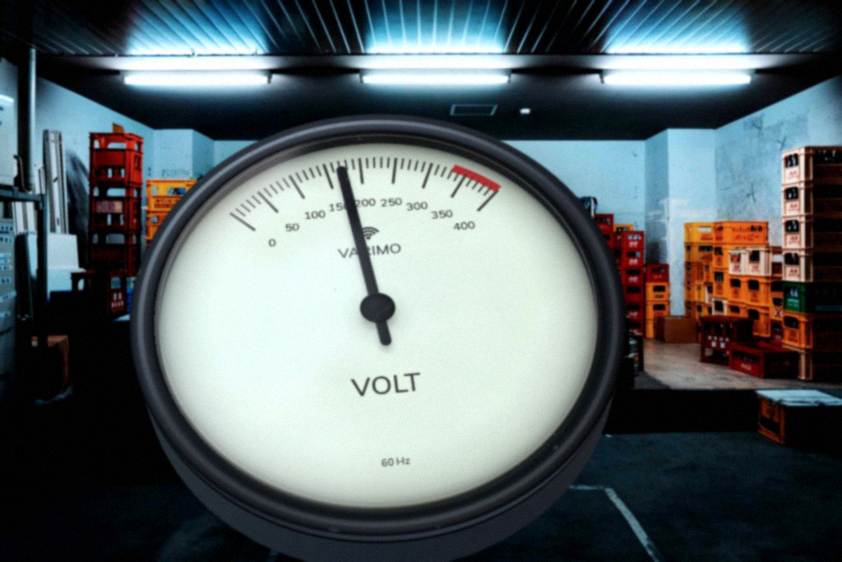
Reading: 170,V
